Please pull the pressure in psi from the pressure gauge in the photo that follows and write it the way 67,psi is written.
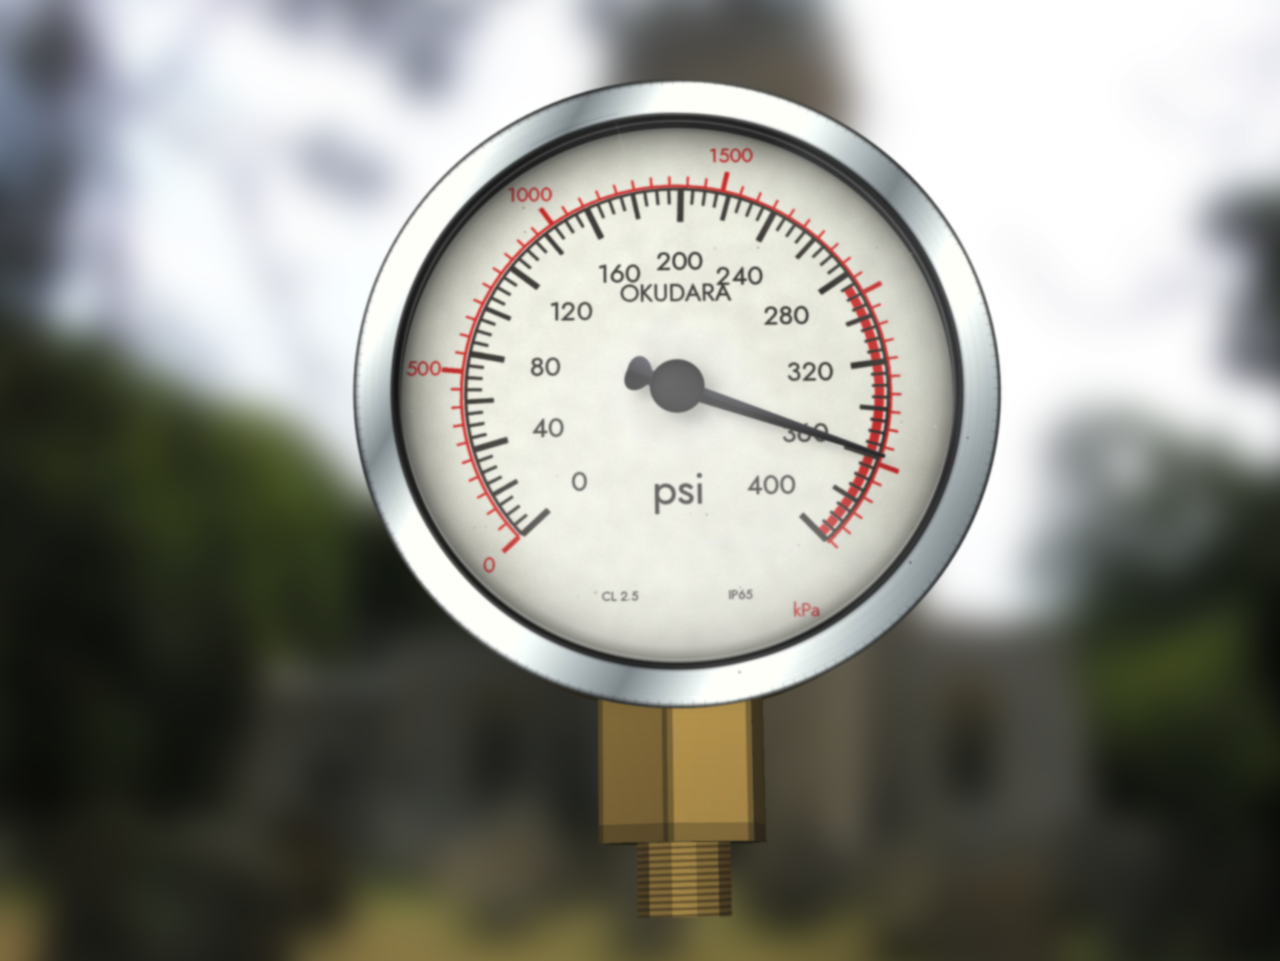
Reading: 360,psi
